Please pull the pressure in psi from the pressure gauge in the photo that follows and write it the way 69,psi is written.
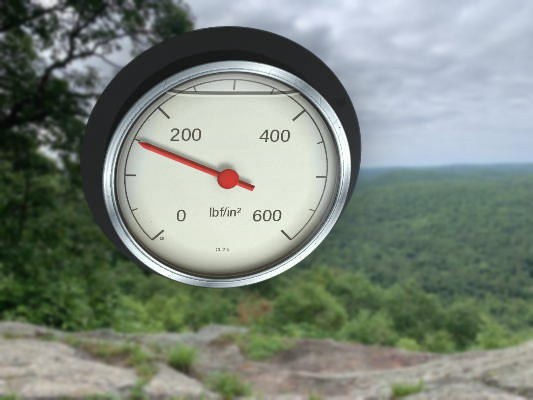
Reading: 150,psi
